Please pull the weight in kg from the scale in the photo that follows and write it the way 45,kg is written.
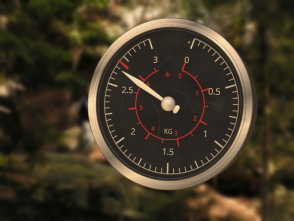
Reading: 2.65,kg
